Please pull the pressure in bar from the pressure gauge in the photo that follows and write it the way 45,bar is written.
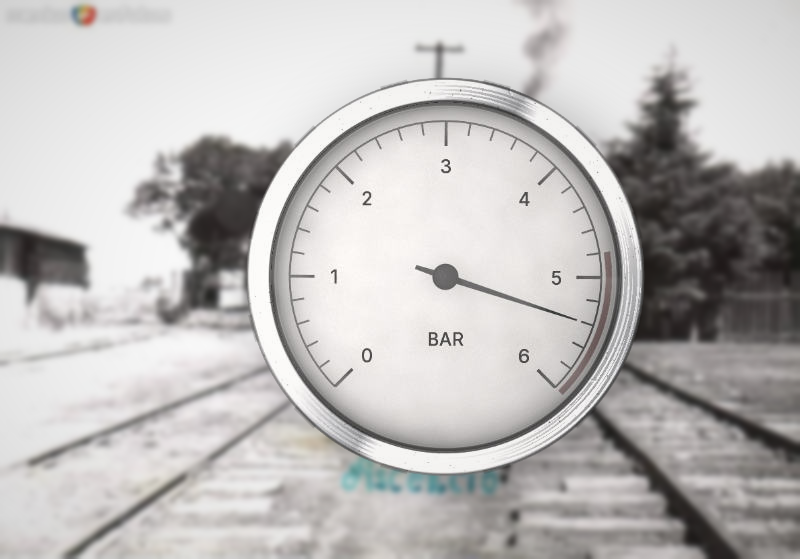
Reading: 5.4,bar
